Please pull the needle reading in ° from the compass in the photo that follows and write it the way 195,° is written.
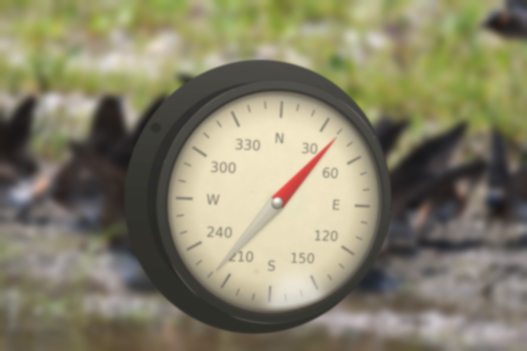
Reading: 40,°
